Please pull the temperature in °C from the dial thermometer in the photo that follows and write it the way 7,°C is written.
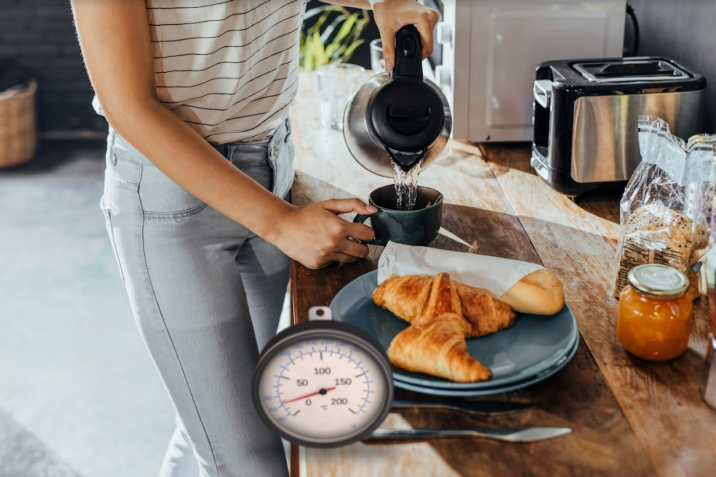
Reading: 20,°C
